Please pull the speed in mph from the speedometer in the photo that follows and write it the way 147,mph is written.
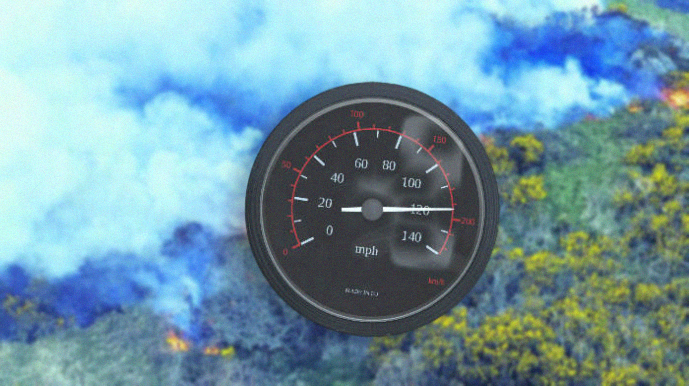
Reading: 120,mph
